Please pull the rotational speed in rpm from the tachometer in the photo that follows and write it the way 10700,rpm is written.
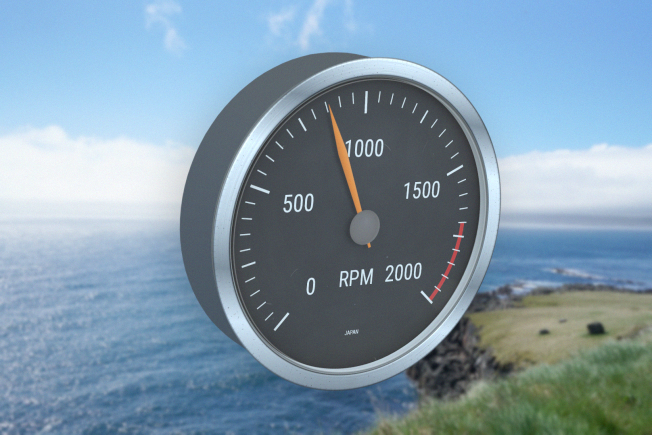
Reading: 850,rpm
